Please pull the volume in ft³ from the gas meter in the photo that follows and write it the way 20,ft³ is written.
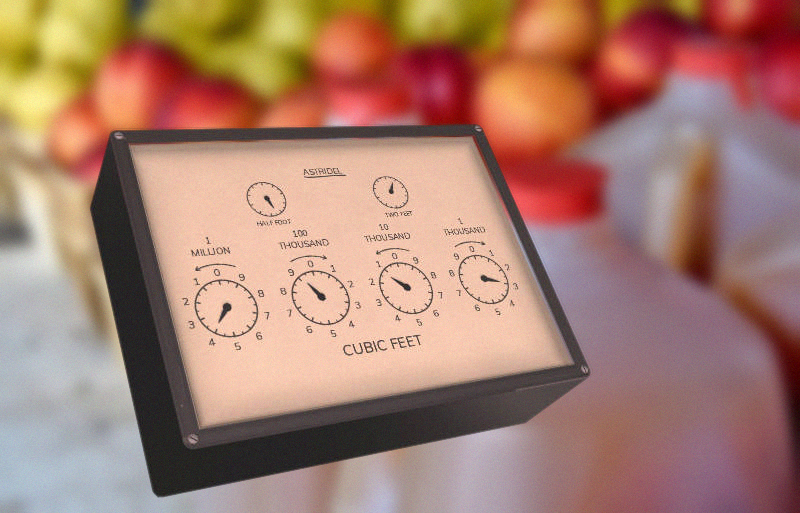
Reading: 391300,ft³
